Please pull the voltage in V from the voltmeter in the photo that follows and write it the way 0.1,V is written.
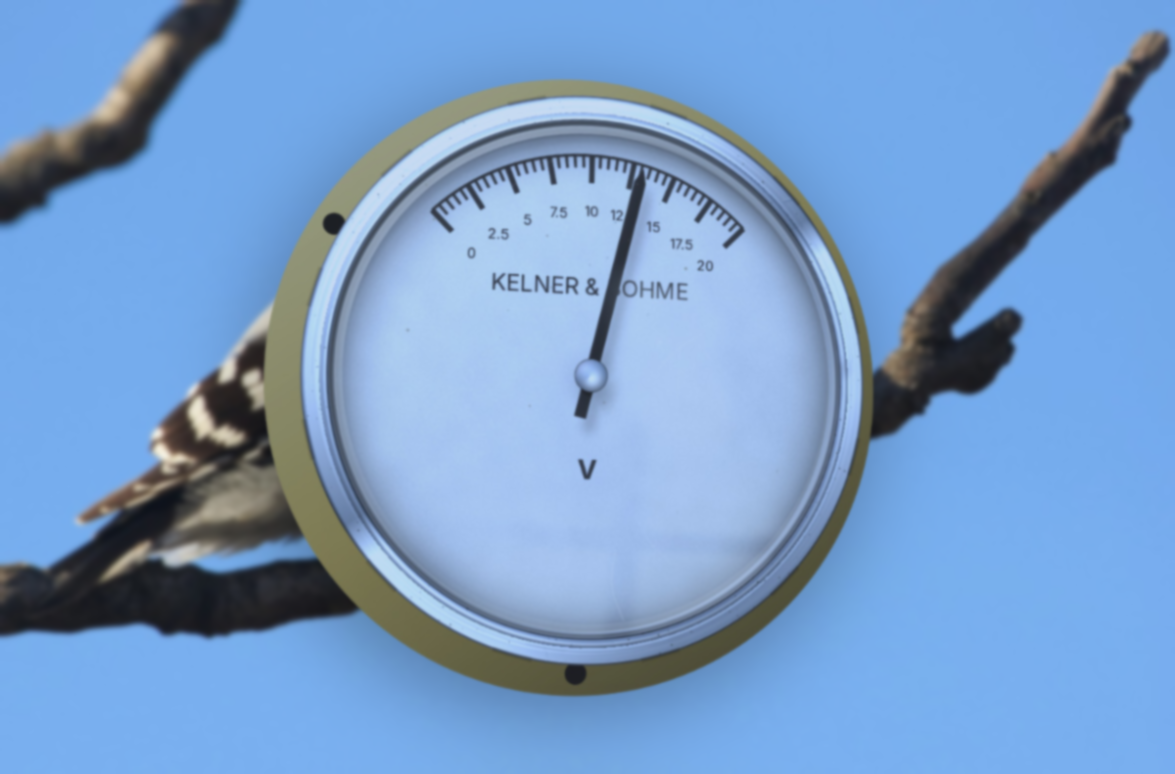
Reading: 13,V
